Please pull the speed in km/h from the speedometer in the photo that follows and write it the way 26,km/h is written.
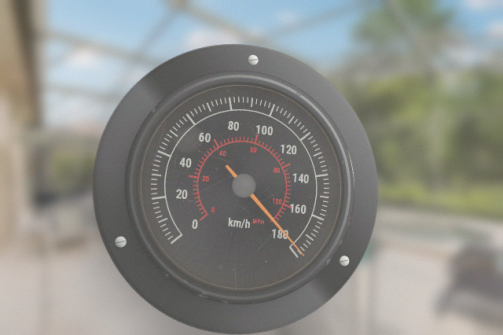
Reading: 178,km/h
